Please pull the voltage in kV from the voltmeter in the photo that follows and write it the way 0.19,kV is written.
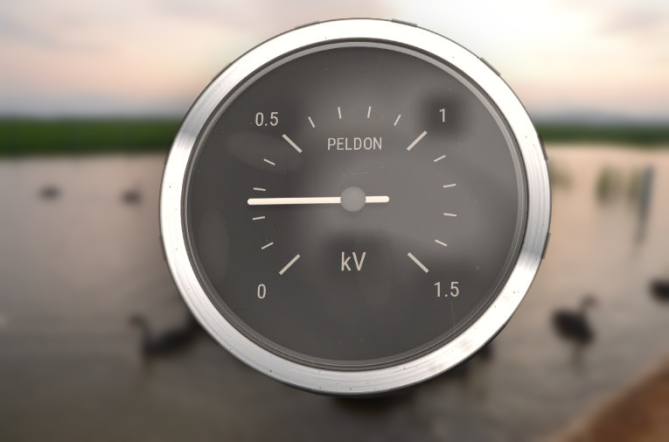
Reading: 0.25,kV
